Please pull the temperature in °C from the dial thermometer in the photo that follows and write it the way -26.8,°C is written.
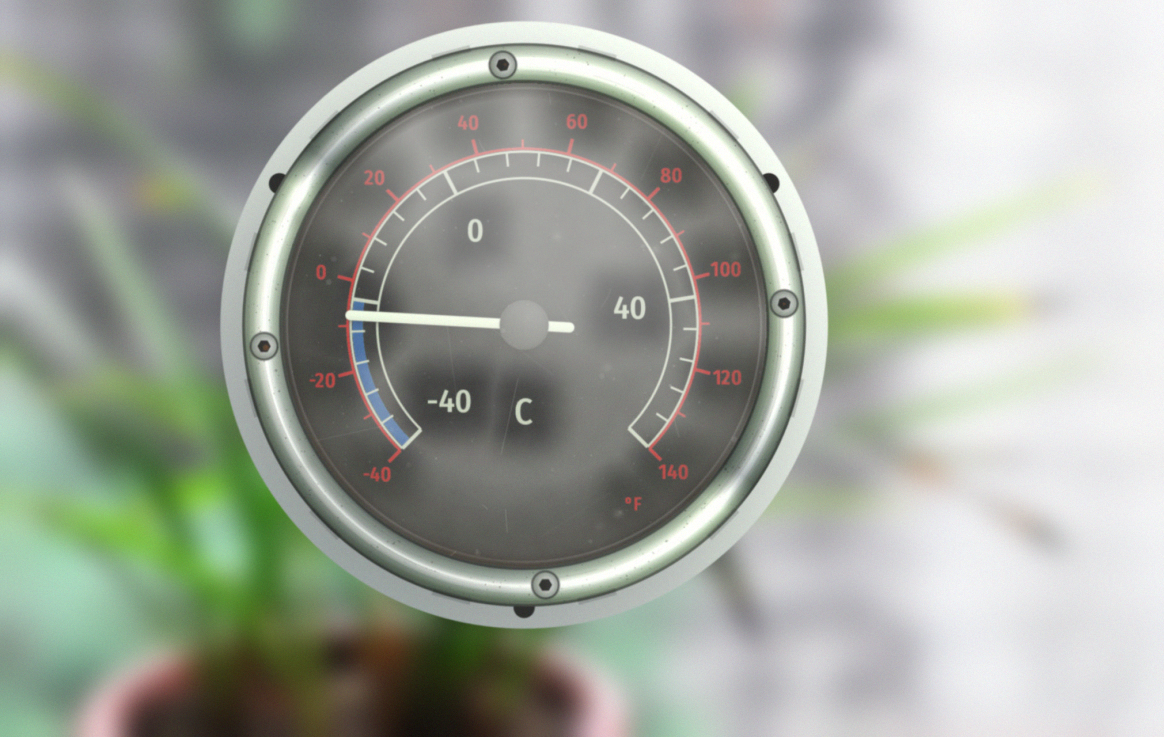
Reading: -22,°C
